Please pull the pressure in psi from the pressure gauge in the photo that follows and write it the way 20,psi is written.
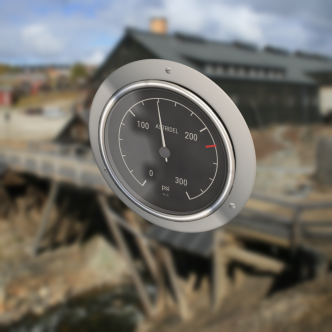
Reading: 140,psi
